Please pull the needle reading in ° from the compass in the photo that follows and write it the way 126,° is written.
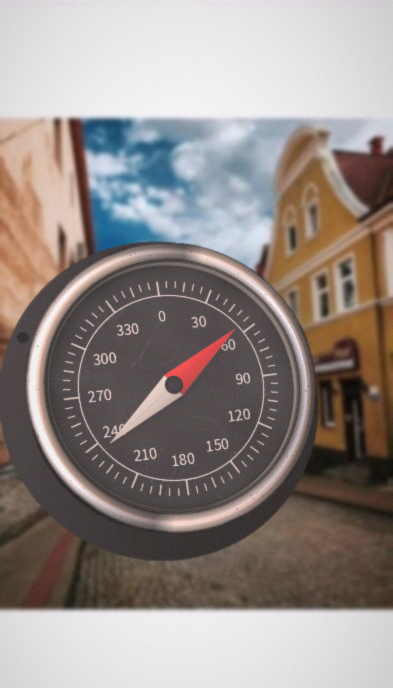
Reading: 55,°
